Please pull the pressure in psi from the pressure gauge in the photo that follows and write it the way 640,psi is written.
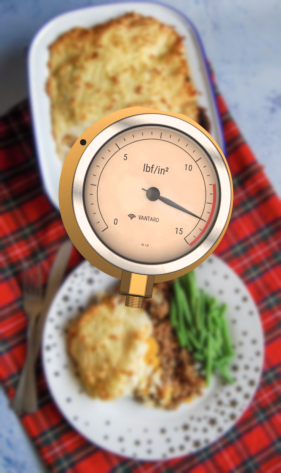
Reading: 13.5,psi
